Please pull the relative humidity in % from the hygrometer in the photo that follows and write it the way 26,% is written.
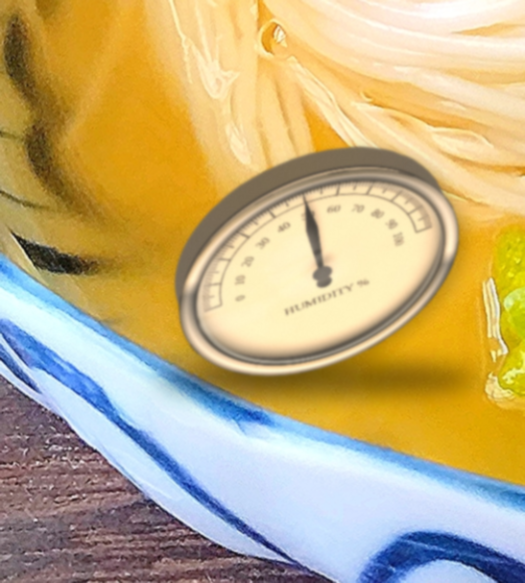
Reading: 50,%
